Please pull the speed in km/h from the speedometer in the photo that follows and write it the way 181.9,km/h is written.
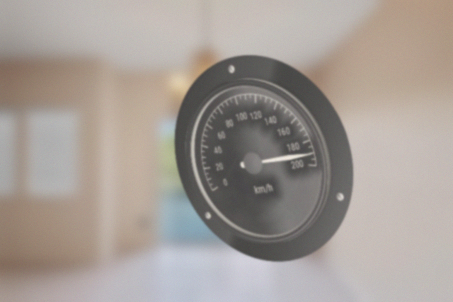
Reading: 190,km/h
